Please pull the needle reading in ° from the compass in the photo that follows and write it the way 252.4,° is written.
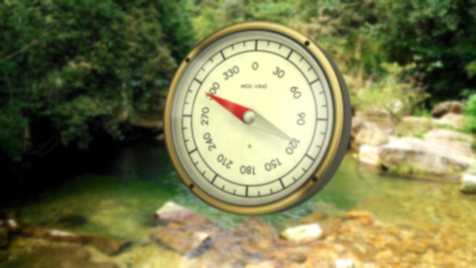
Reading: 295,°
